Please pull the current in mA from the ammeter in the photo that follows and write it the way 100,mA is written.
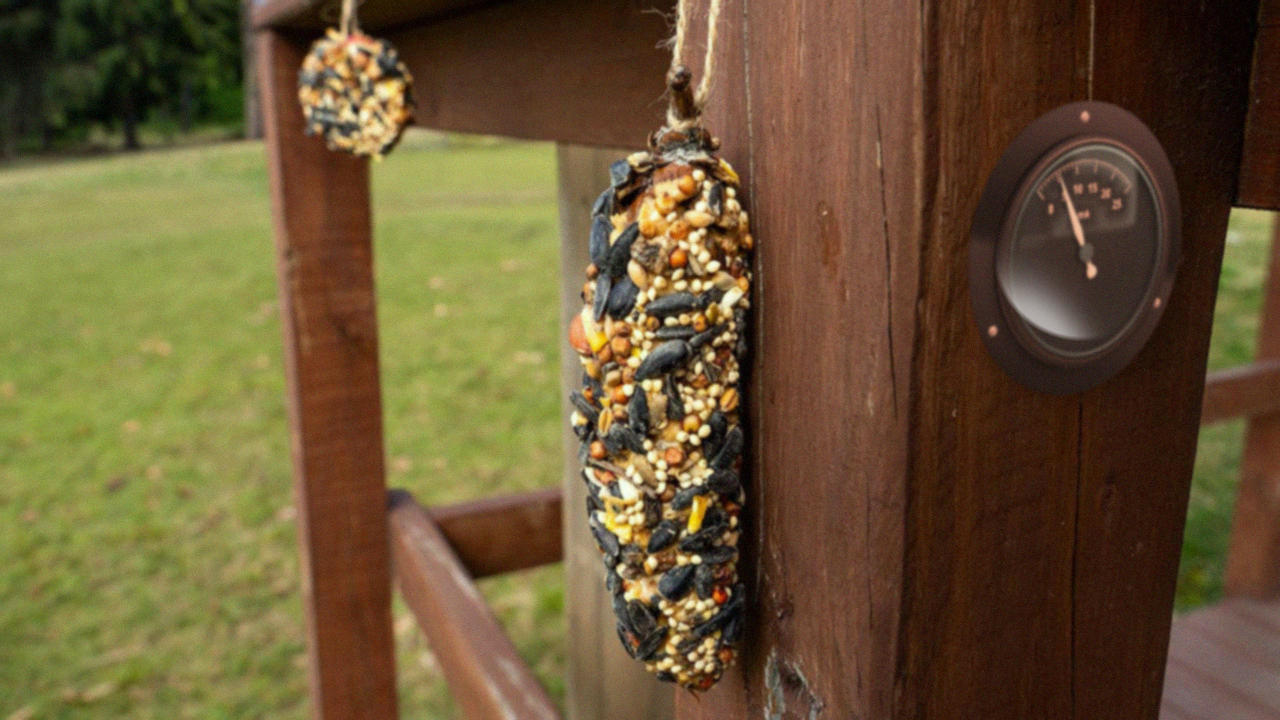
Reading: 5,mA
